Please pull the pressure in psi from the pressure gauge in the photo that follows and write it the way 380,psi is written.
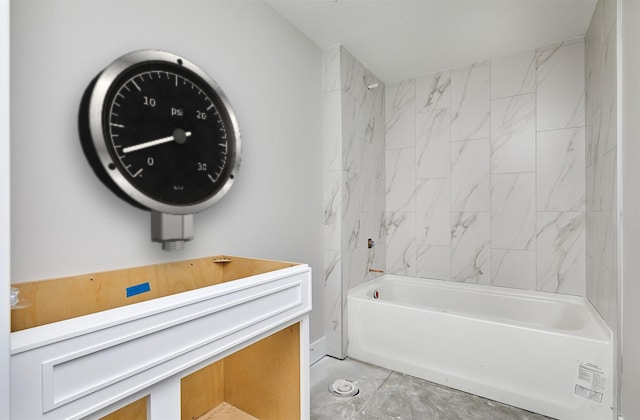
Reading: 2.5,psi
